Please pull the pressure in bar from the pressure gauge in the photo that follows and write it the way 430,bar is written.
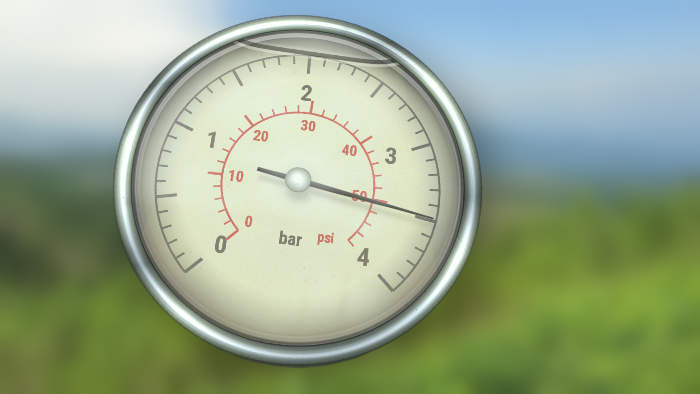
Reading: 3.5,bar
